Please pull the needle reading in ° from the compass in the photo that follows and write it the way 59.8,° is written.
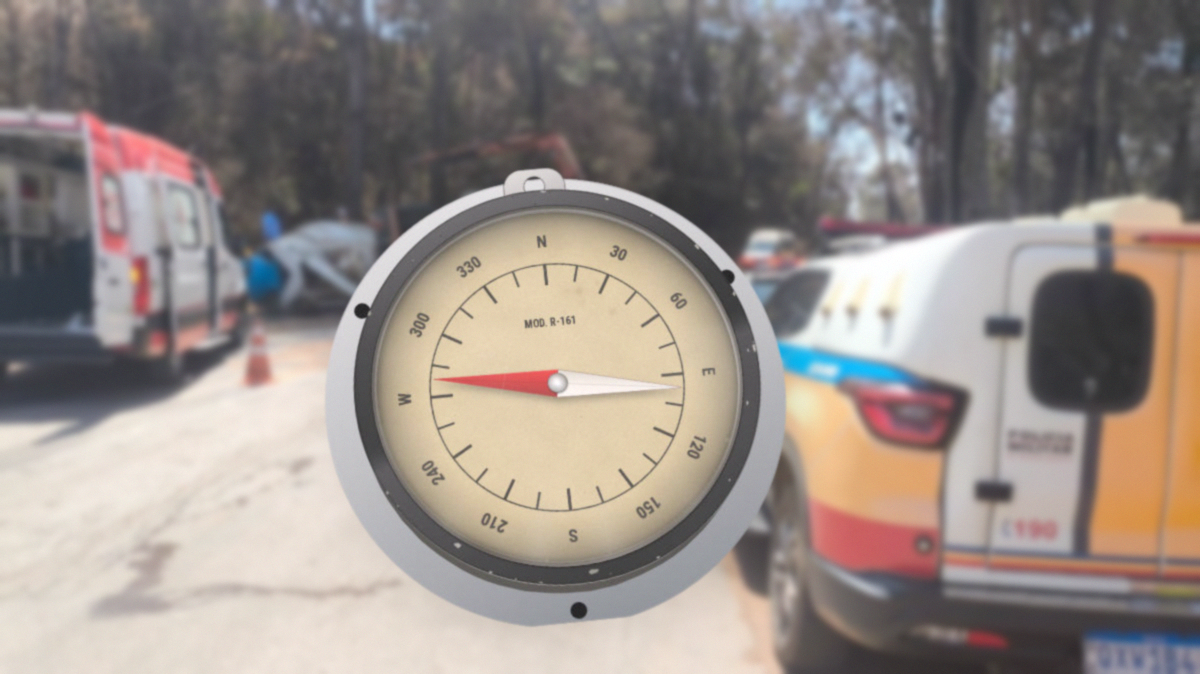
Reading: 277.5,°
